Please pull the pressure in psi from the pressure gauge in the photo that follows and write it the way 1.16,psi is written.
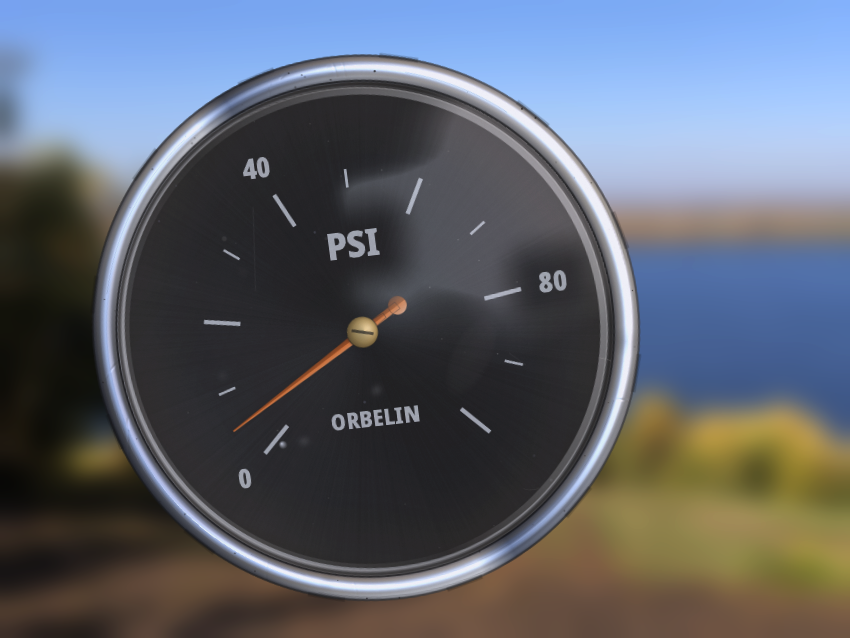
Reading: 5,psi
